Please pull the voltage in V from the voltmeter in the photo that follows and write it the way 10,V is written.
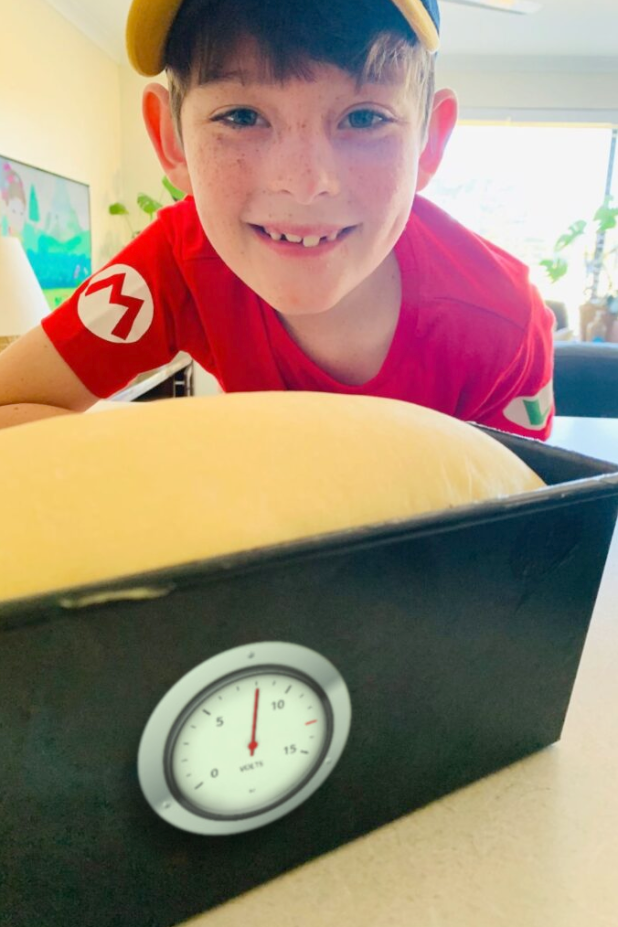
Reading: 8,V
